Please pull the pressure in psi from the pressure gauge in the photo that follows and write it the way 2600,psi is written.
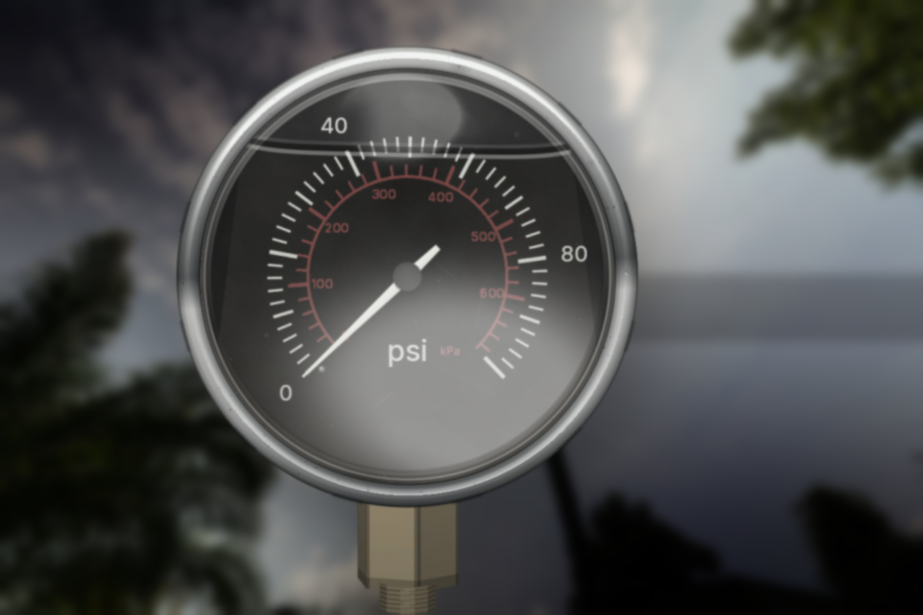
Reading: 0,psi
